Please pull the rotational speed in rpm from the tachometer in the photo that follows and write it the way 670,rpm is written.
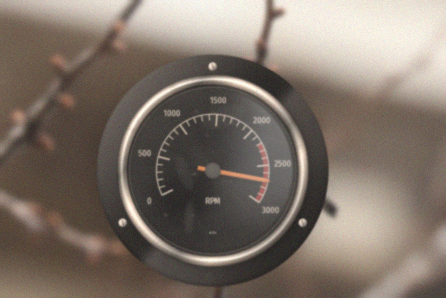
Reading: 2700,rpm
